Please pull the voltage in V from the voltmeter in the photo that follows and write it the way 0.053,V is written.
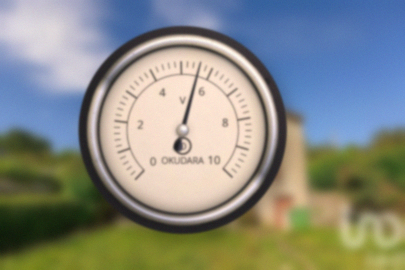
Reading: 5.6,V
